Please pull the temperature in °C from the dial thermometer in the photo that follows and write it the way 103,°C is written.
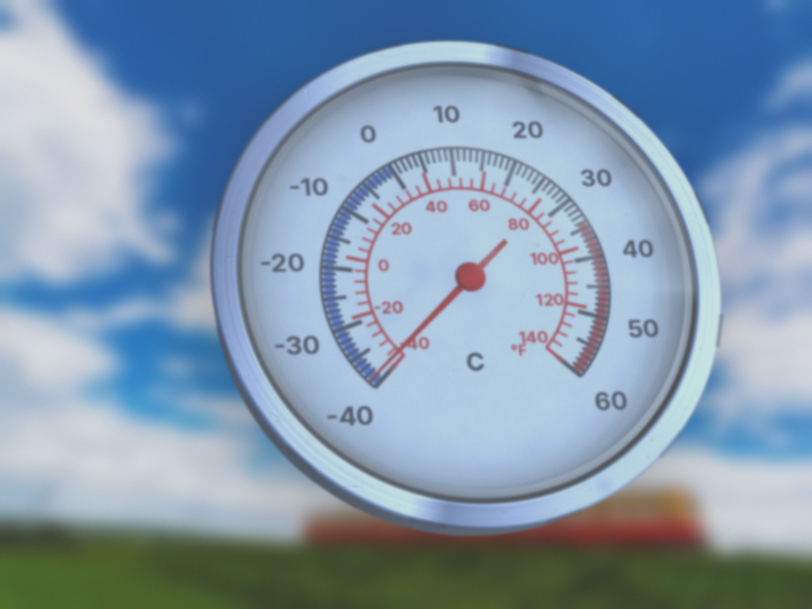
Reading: -39,°C
